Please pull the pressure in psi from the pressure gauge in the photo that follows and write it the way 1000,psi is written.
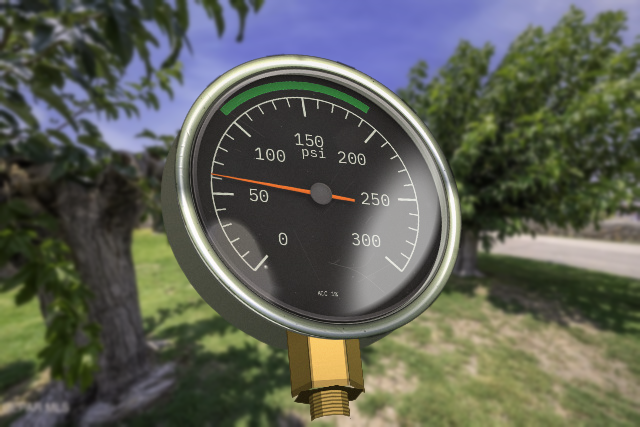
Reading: 60,psi
